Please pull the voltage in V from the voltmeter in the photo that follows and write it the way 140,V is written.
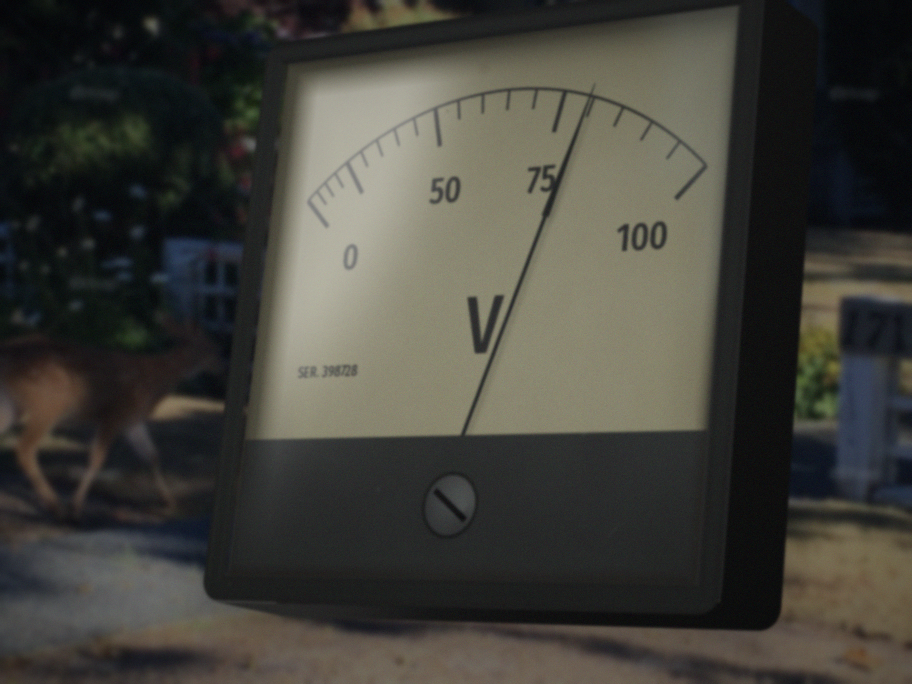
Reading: 80,V
